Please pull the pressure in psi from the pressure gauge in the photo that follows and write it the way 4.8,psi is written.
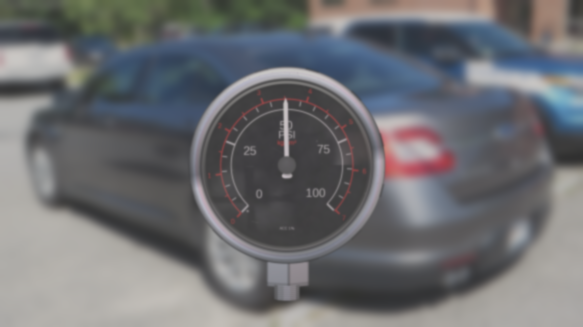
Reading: 50,psi
